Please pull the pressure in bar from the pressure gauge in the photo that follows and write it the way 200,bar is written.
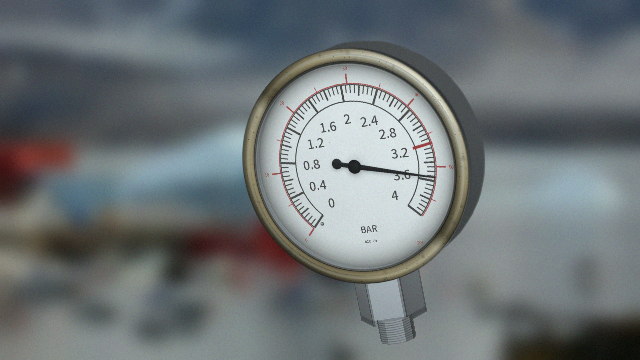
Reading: 3.55,bar
